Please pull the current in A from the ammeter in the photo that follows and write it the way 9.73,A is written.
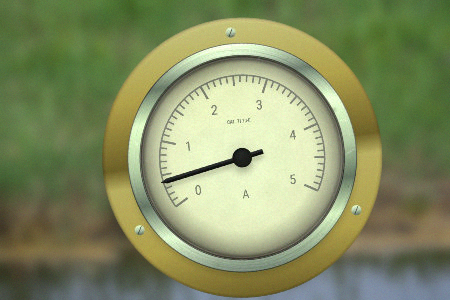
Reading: 0.4,A
